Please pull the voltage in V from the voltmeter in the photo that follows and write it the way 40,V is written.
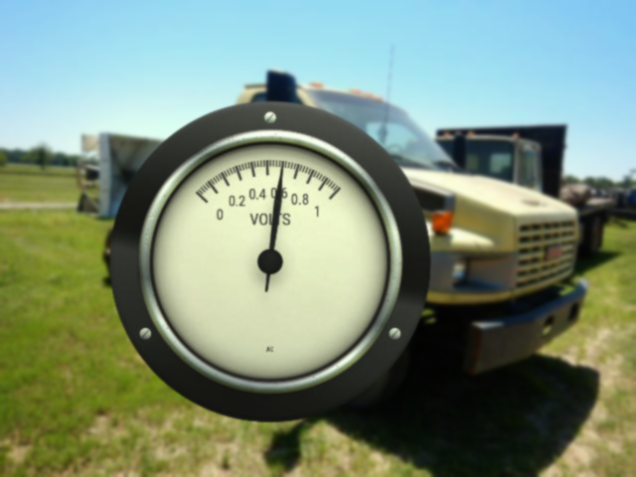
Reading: 0.6,V
